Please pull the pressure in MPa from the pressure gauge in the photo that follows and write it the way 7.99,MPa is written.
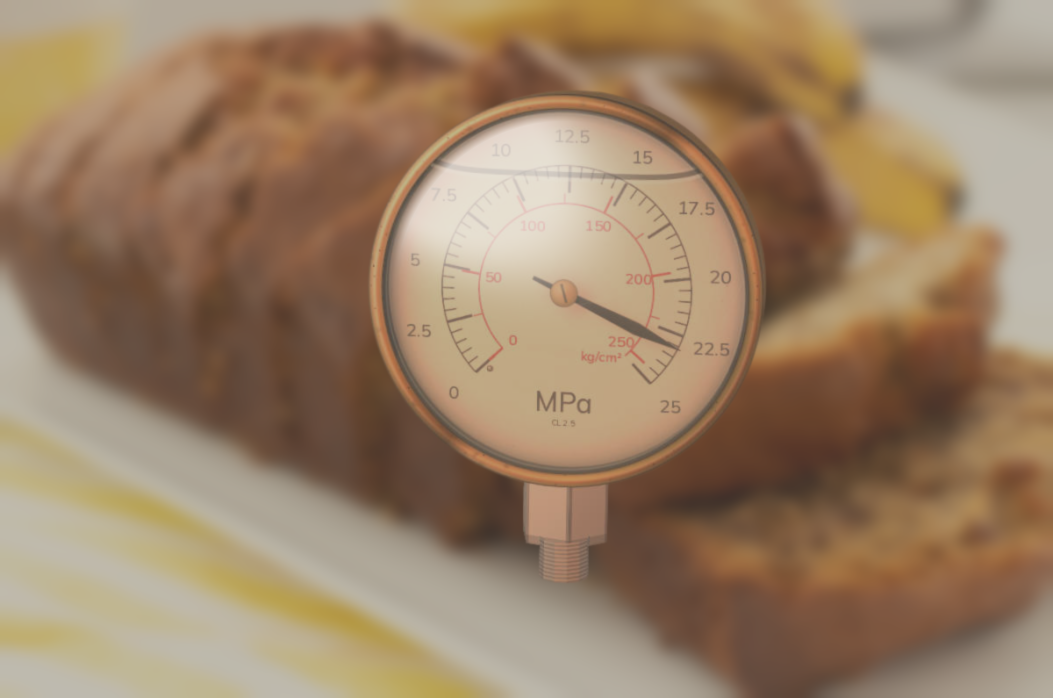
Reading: 23,MPa
